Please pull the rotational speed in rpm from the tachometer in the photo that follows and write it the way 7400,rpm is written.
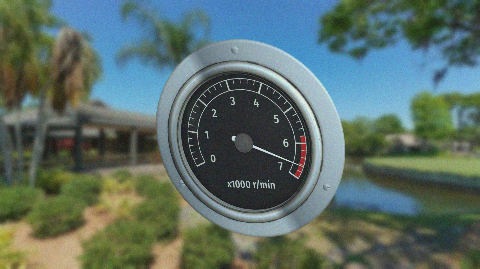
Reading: 6600,rpm
